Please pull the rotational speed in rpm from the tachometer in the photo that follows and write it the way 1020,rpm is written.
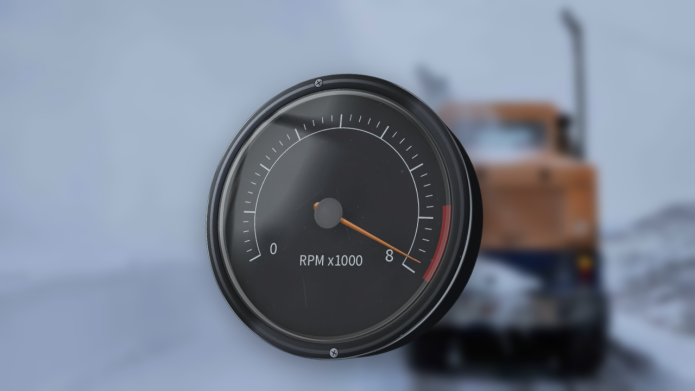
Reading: 7800,rpm
